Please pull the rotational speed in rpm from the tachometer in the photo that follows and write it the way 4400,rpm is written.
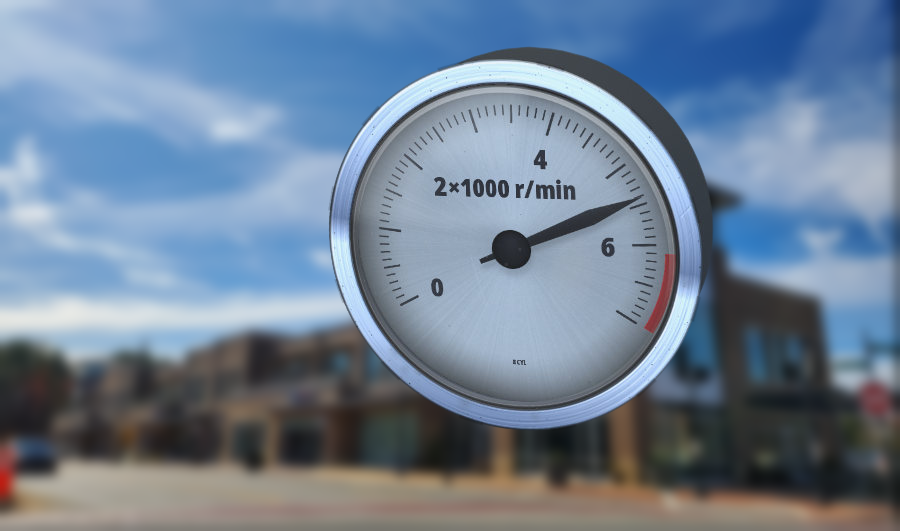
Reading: 5400,rpm
